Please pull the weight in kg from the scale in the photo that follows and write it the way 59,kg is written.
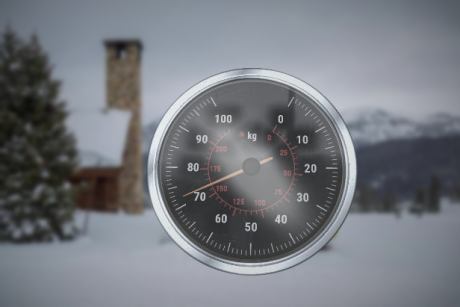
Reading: 72,kg
